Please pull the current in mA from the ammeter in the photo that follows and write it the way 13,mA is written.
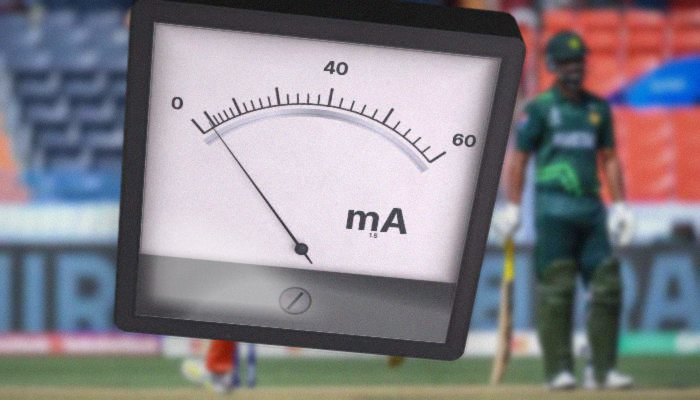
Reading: 10,mA
